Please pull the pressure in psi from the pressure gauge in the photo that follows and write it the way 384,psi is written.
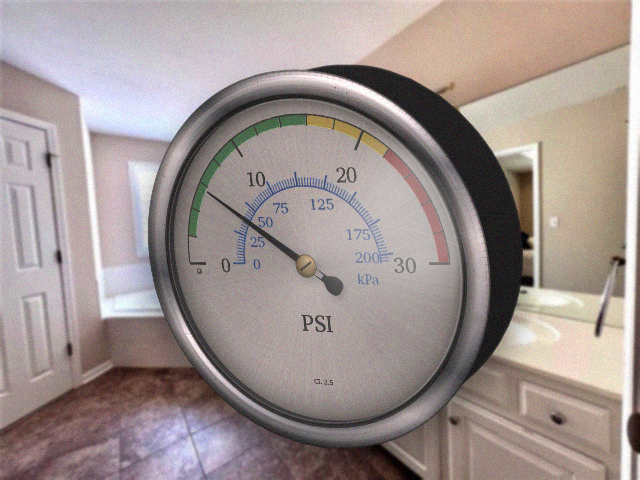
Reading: 6,psi
